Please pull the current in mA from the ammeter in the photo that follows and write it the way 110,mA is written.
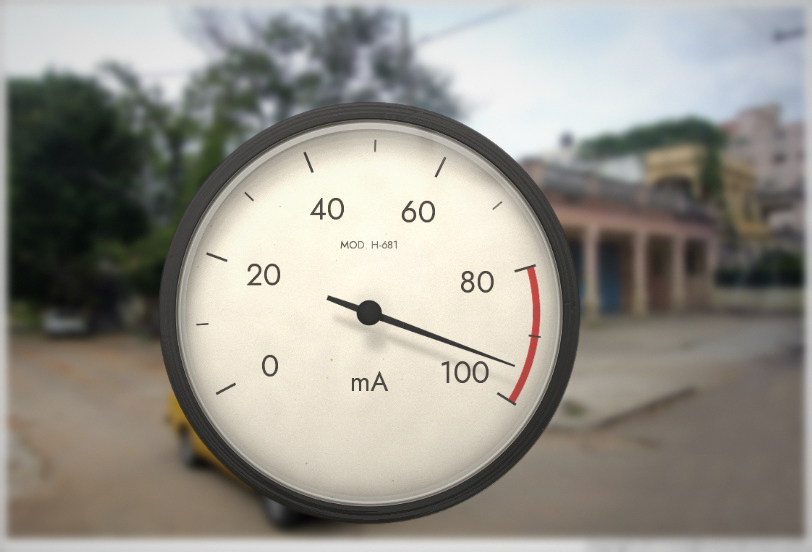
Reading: 95,mA
